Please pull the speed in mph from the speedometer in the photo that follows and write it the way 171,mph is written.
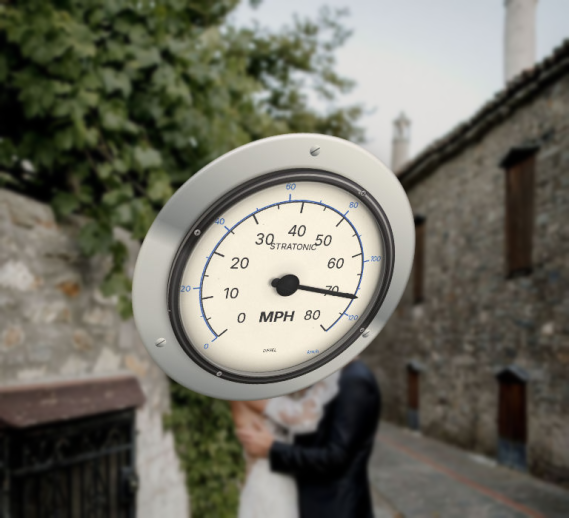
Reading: 70,mph
